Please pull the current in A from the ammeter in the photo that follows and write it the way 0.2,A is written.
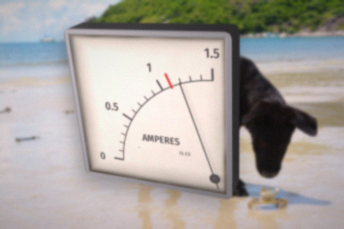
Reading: 1.2,A
